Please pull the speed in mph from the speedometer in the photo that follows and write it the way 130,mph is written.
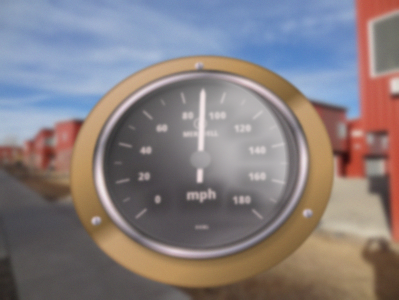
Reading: 90,mph
